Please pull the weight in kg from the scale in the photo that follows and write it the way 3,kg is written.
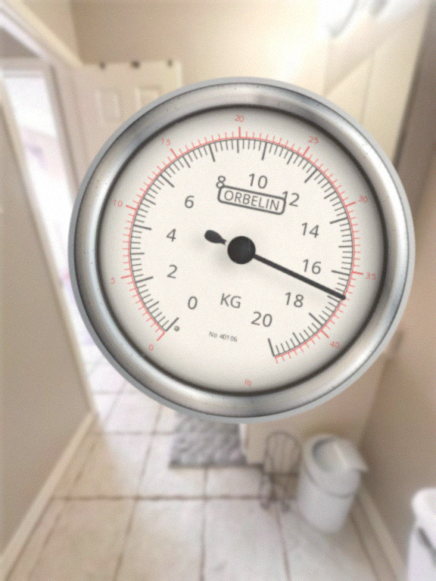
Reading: 16.8,kg
